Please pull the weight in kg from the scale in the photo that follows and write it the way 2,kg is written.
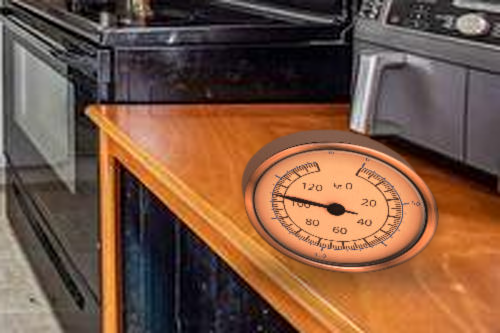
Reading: 105,kg
